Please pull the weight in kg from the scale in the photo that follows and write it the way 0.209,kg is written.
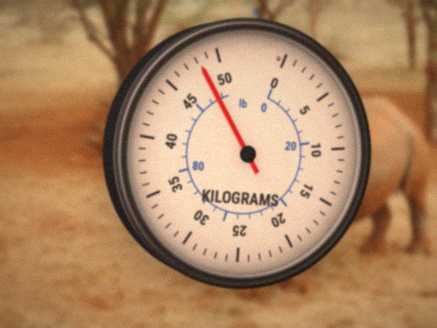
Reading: 48,kg
